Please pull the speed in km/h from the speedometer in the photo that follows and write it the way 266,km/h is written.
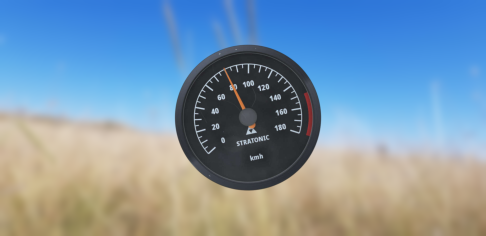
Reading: 80,km/h
